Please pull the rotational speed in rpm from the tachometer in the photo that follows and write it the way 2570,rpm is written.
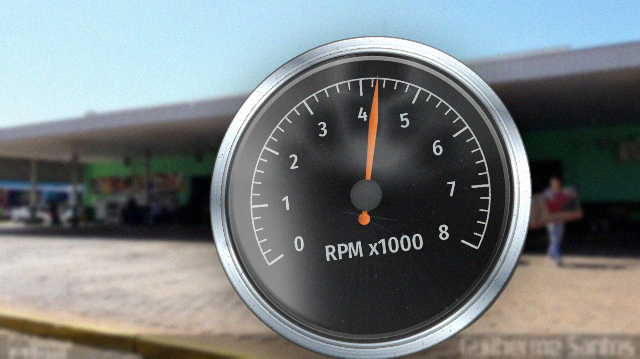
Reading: 4300,rpm
